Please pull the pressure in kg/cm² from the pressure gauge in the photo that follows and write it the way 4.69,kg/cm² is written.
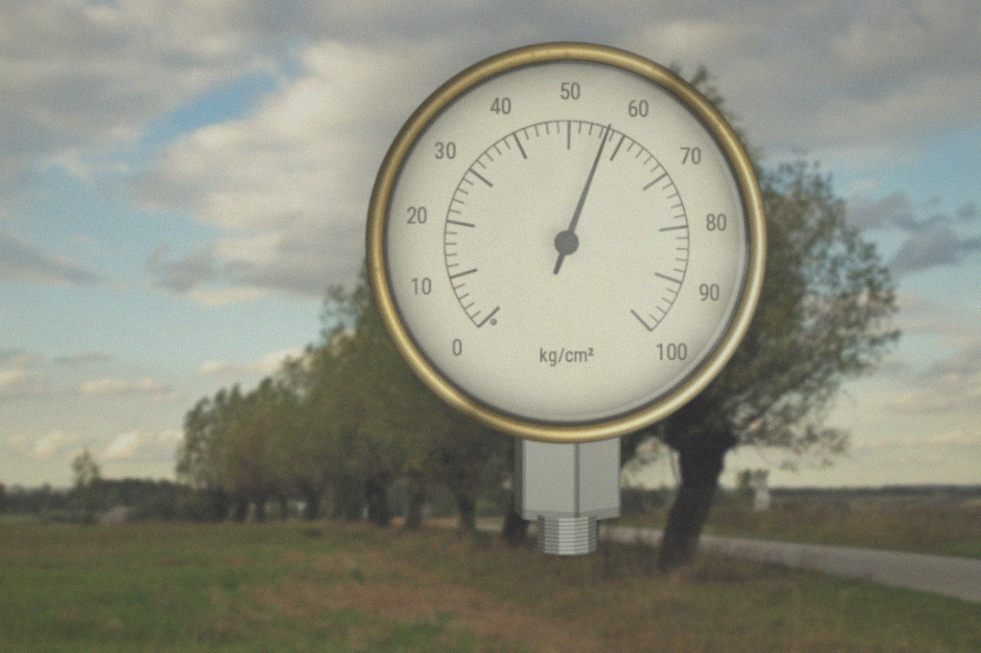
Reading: 57,kg/cm²
